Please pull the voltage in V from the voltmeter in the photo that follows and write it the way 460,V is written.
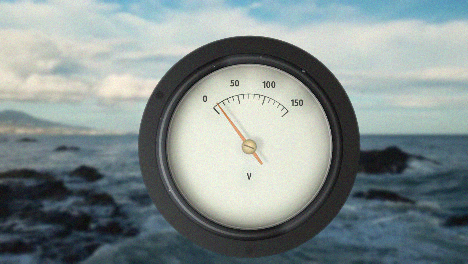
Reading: 10,V
